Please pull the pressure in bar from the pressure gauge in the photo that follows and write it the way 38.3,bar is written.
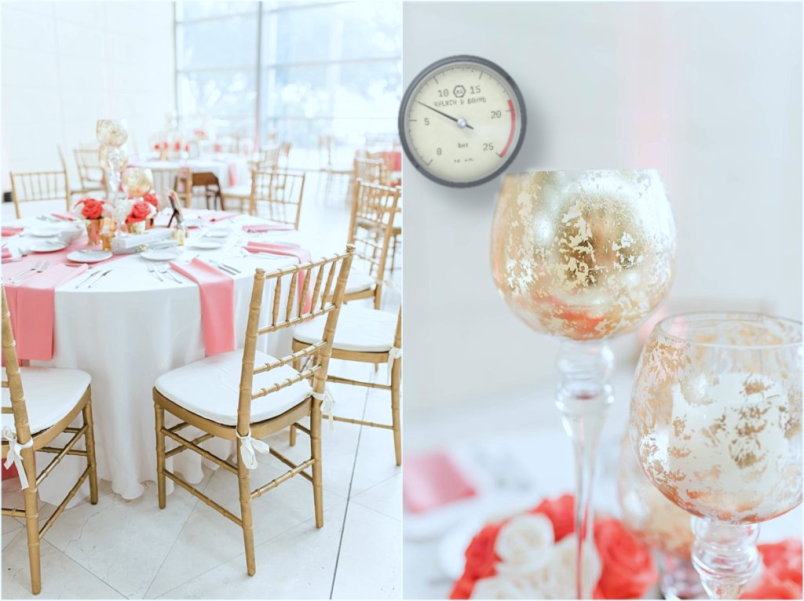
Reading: 7,bar
